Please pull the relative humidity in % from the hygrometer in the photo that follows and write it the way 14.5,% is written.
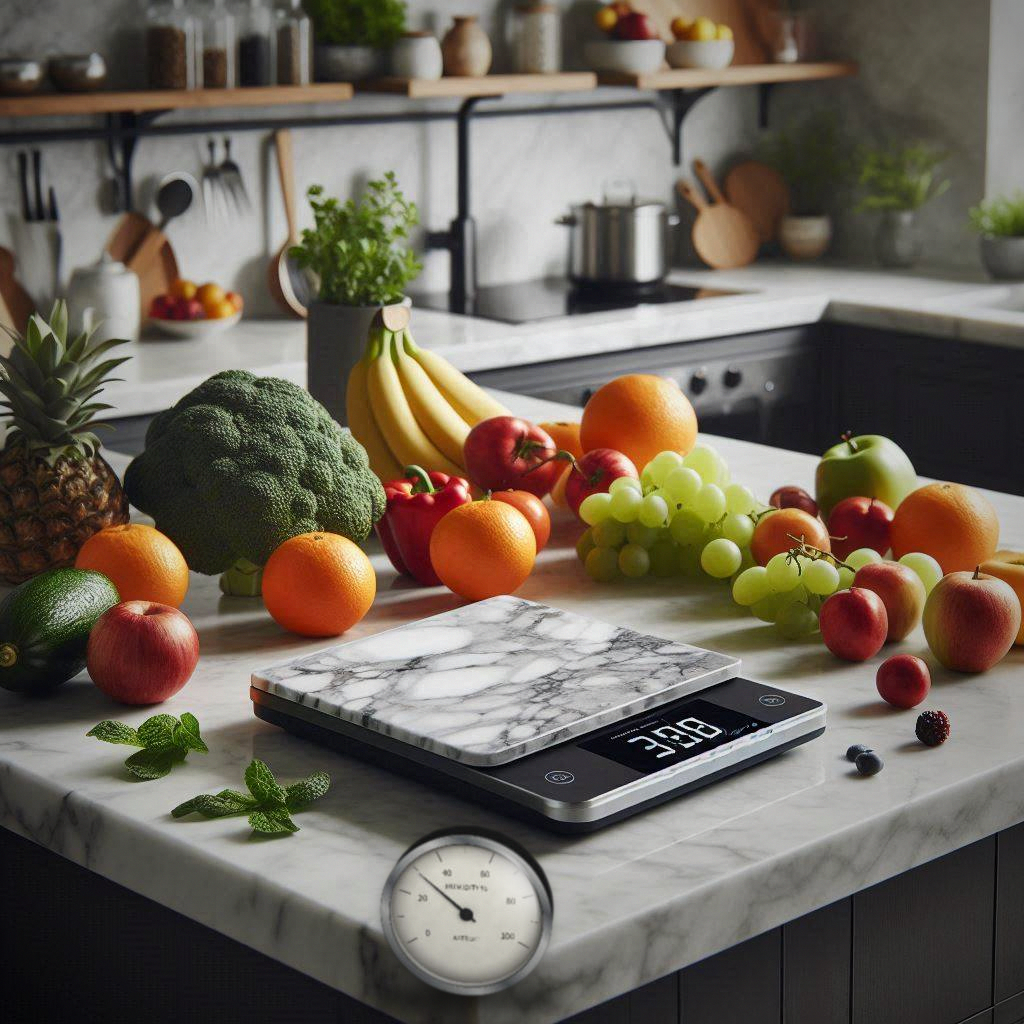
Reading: 30,%
